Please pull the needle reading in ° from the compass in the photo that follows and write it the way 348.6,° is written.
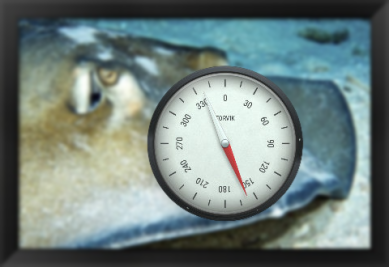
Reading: 157.5,°
